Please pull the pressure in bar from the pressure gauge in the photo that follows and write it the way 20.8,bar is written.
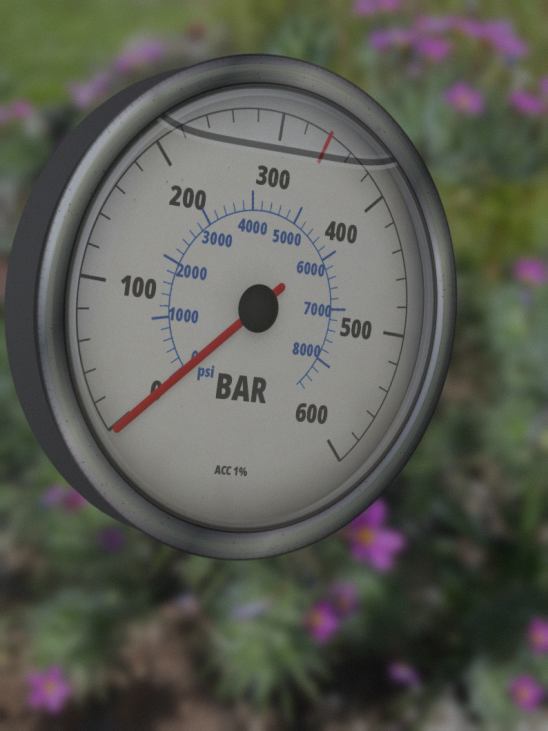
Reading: 0,bar
